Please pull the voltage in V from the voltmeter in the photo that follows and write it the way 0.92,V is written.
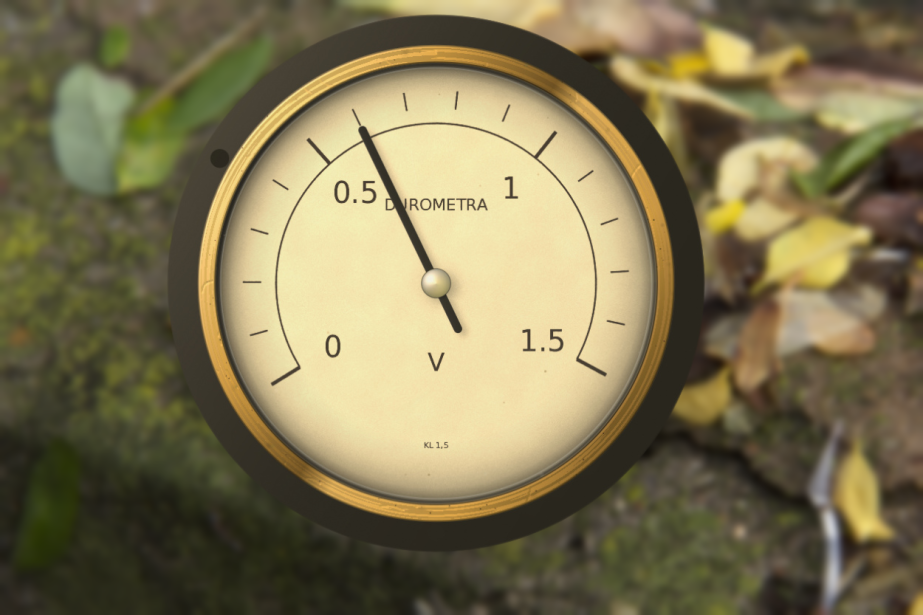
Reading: 0.6,V
